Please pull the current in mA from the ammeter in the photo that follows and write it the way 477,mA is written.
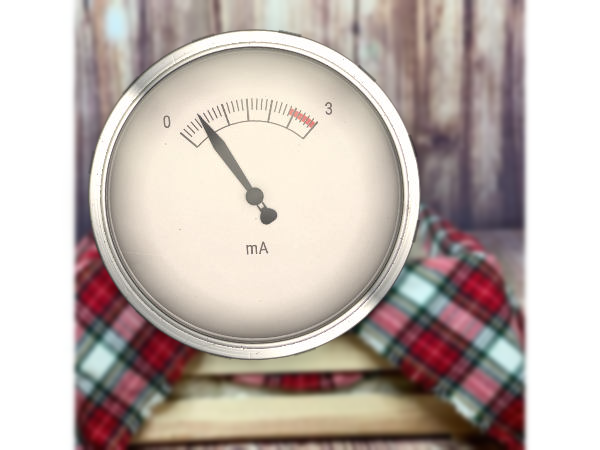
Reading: 0.5,mA
